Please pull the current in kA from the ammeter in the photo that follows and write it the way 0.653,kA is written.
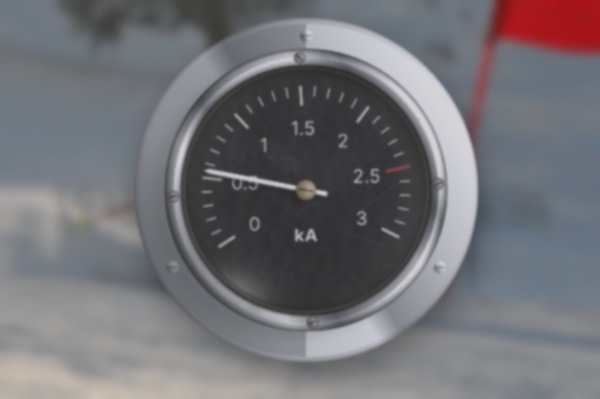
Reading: 0.55,kA
